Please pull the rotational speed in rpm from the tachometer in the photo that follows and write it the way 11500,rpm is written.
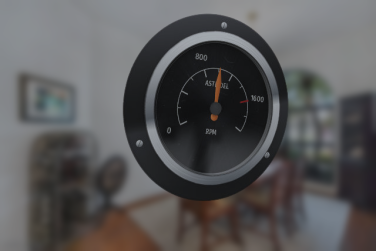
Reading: 1000,rpm
